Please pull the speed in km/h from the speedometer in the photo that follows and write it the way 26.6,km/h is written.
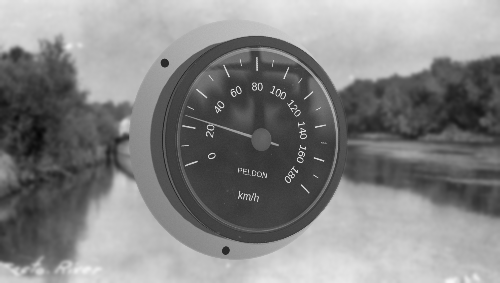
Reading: 25,km/h
